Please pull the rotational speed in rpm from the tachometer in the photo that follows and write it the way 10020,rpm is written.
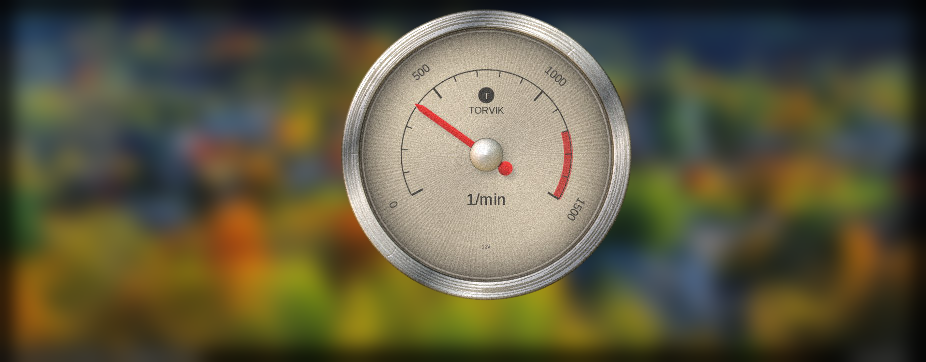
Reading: 400,rpm
